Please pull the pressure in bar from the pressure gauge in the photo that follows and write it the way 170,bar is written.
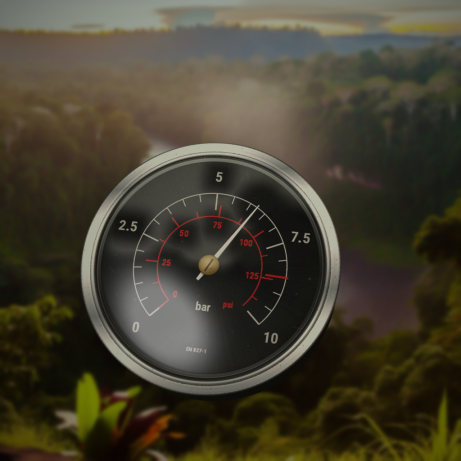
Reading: 6.25,bar
